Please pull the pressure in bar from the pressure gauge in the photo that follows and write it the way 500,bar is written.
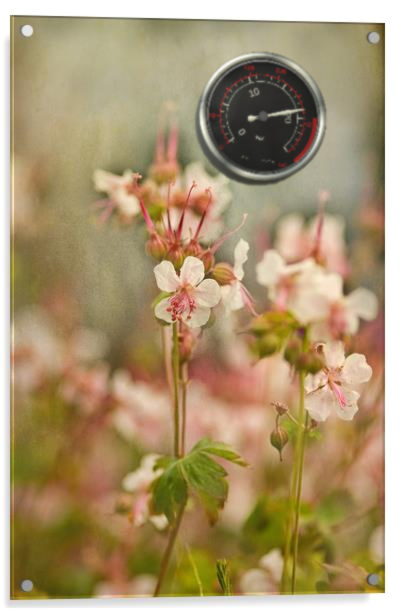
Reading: 19,bar
